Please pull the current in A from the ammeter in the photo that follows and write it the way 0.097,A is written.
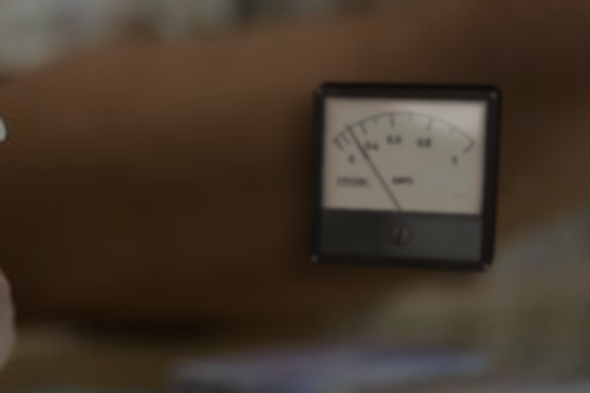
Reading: 0.3,A
